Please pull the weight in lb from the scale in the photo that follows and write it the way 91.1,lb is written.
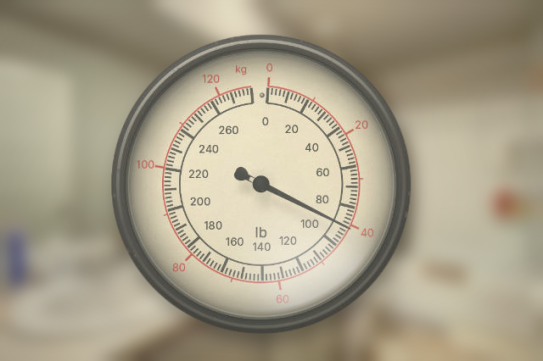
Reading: 90,lb
